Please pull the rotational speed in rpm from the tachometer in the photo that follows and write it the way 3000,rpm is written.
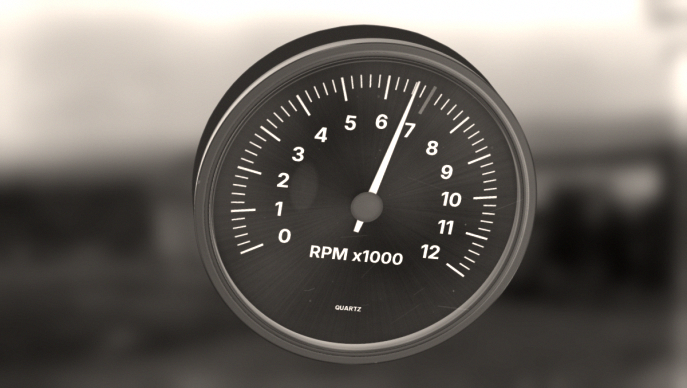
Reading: 6600,rpm
